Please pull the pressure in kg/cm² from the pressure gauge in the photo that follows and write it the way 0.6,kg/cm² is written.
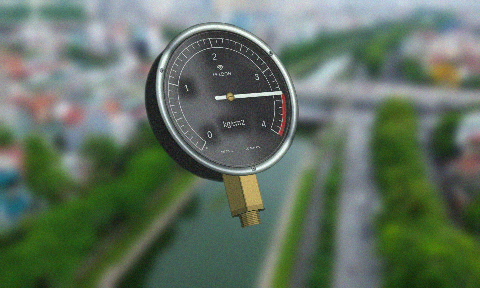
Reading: 3.4,kg/cm²
